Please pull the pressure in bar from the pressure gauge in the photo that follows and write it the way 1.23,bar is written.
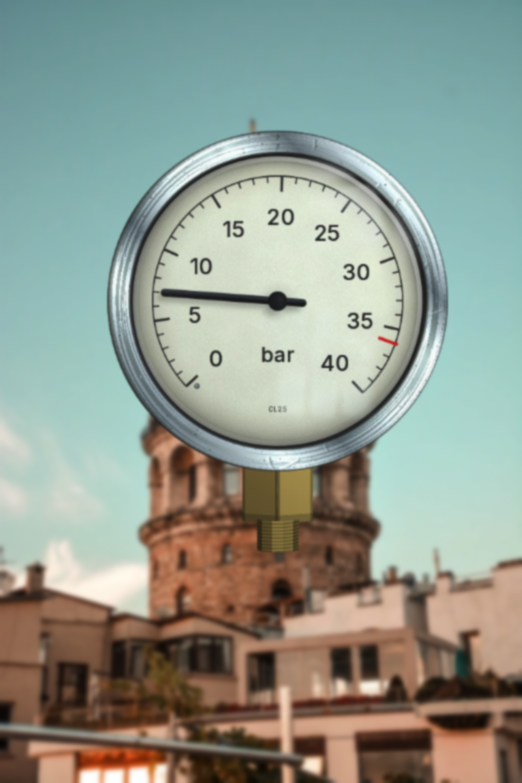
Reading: 7,bar
